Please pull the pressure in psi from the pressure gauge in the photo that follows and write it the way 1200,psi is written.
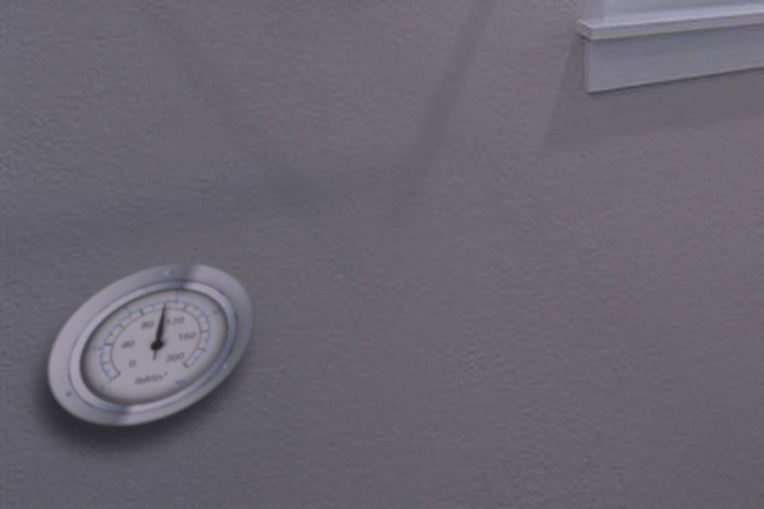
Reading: 100,psi
